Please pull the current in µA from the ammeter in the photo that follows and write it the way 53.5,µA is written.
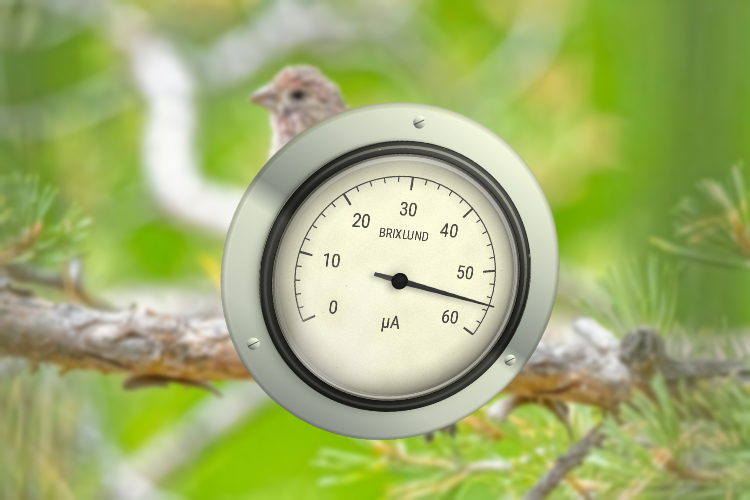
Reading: 55,µA
